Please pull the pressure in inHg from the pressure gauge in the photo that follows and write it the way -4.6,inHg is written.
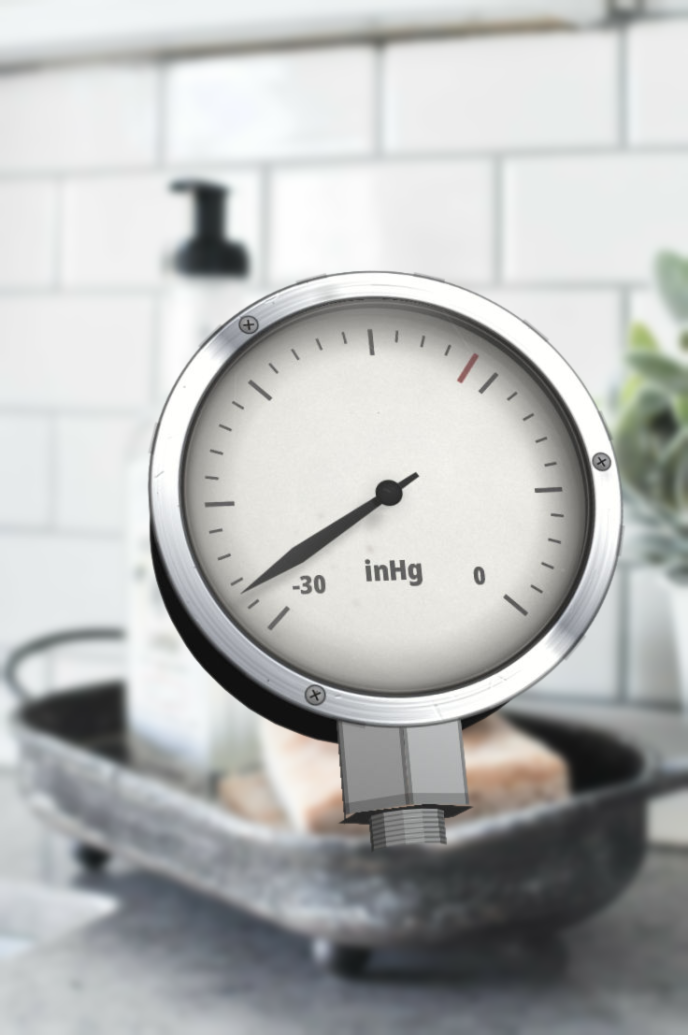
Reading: -28.5,inHg
